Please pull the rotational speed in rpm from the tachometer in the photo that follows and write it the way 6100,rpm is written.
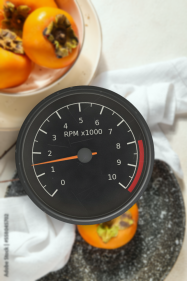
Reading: 1500,rpm
